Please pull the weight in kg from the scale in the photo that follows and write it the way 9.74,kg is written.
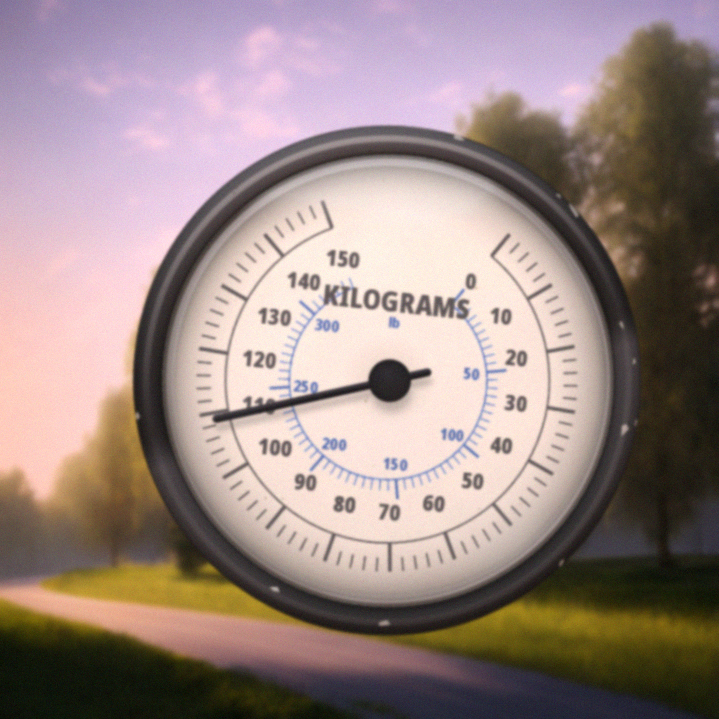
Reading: 109,kg
